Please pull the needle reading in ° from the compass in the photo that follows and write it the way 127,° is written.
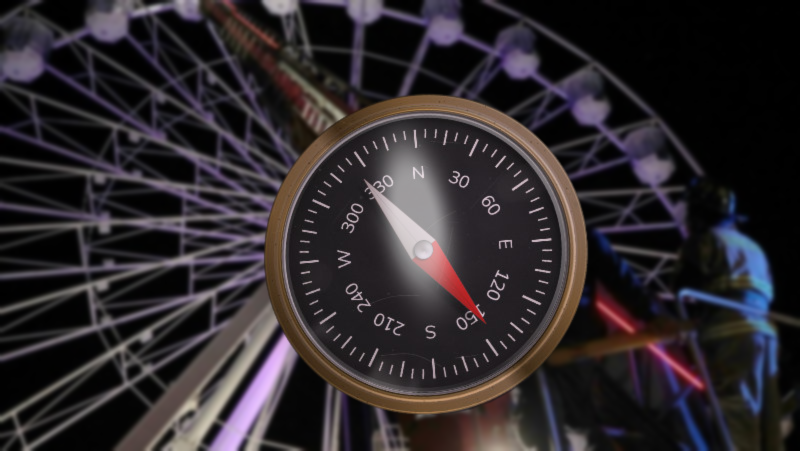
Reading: 145,°
